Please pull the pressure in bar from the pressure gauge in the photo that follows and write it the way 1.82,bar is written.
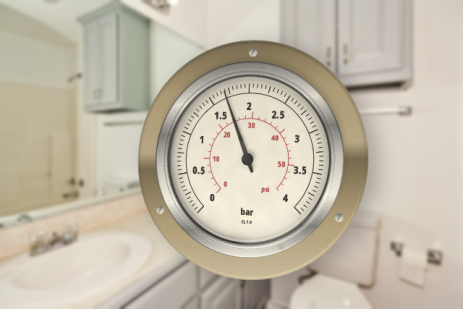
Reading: 1.7,bar
